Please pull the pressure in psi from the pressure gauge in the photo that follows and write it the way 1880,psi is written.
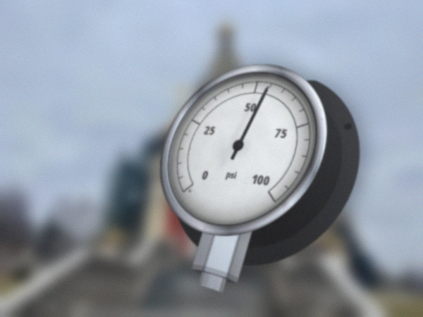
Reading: 55,psi
